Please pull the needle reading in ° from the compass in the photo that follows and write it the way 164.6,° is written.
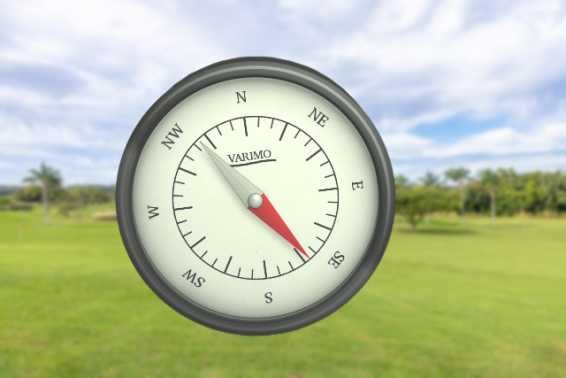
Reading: 145,°
